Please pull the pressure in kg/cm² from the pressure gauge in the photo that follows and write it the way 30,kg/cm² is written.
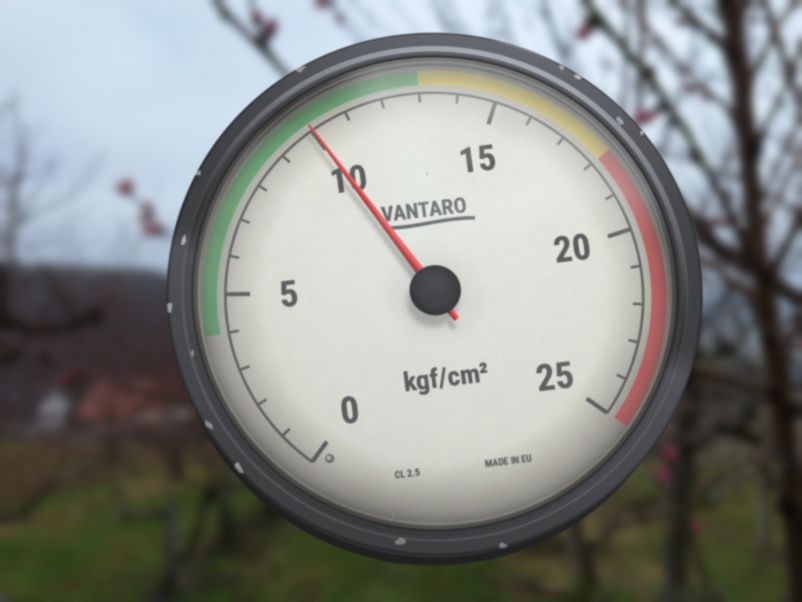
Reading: 10,kg/cm²
